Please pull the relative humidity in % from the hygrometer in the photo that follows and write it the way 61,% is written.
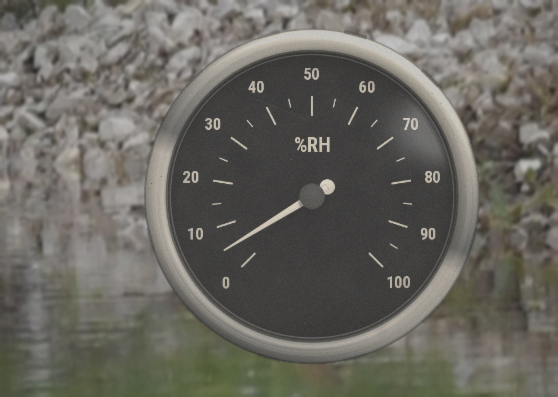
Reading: 5,%
